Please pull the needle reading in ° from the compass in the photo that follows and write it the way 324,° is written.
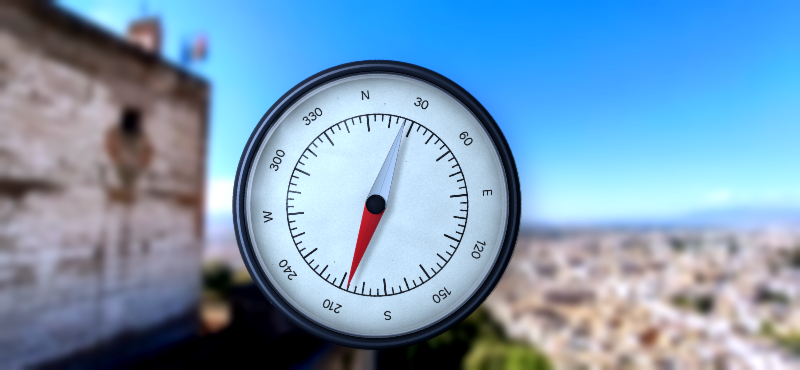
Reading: 205,°
